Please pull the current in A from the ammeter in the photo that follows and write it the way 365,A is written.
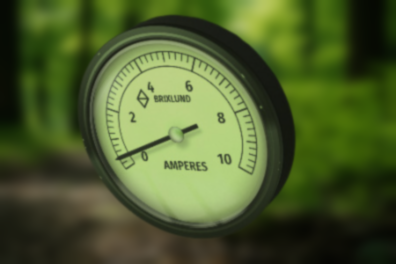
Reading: 0.4,A
